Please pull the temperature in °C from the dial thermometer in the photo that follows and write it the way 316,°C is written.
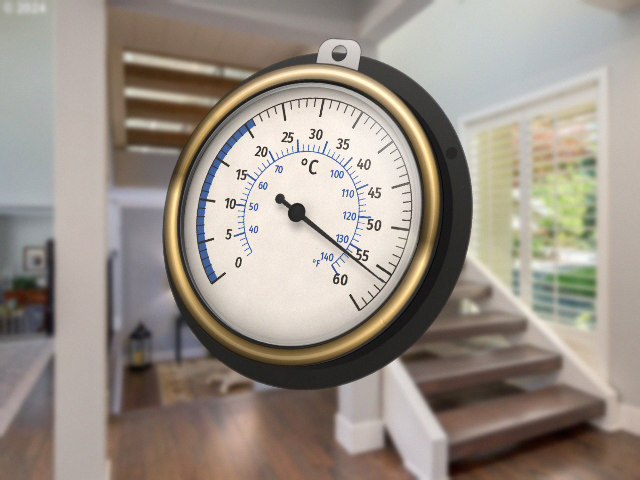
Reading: 56,°C
